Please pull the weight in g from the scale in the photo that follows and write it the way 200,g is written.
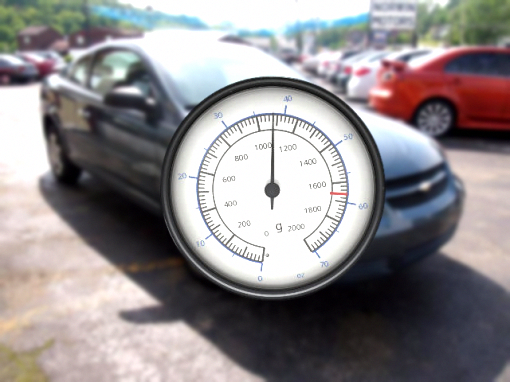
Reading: 1080,g
